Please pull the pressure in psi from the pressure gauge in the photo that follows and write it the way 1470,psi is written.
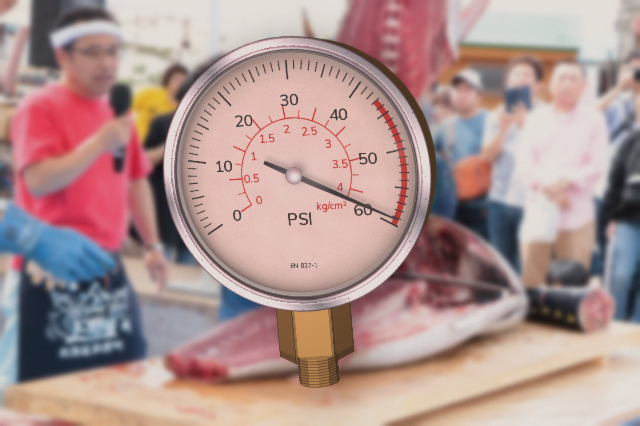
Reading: 59,psi
